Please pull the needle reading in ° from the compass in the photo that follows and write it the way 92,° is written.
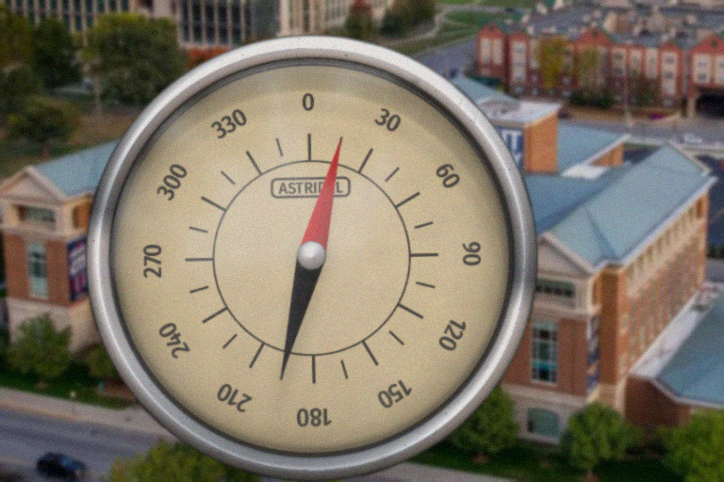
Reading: 15,°
